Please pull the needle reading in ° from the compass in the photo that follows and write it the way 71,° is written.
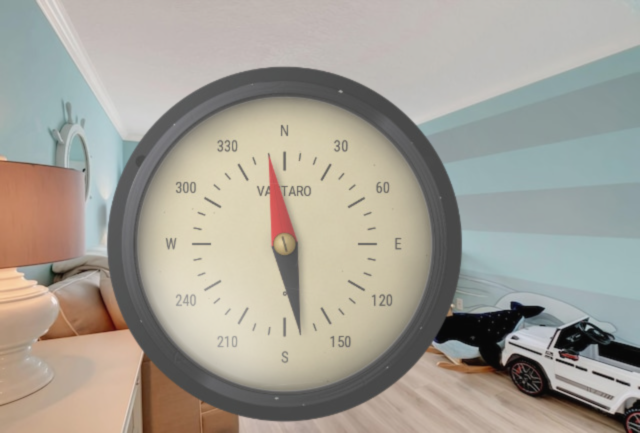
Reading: 350,°
